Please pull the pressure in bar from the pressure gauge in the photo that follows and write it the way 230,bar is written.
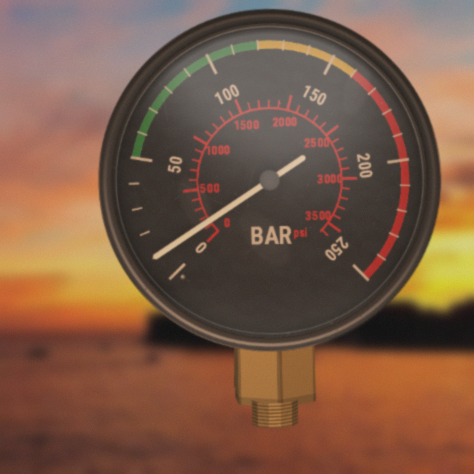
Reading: 10,bar
